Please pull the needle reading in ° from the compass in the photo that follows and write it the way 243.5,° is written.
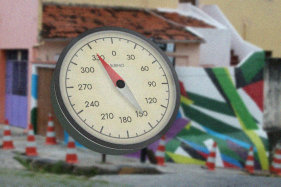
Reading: 330,°
